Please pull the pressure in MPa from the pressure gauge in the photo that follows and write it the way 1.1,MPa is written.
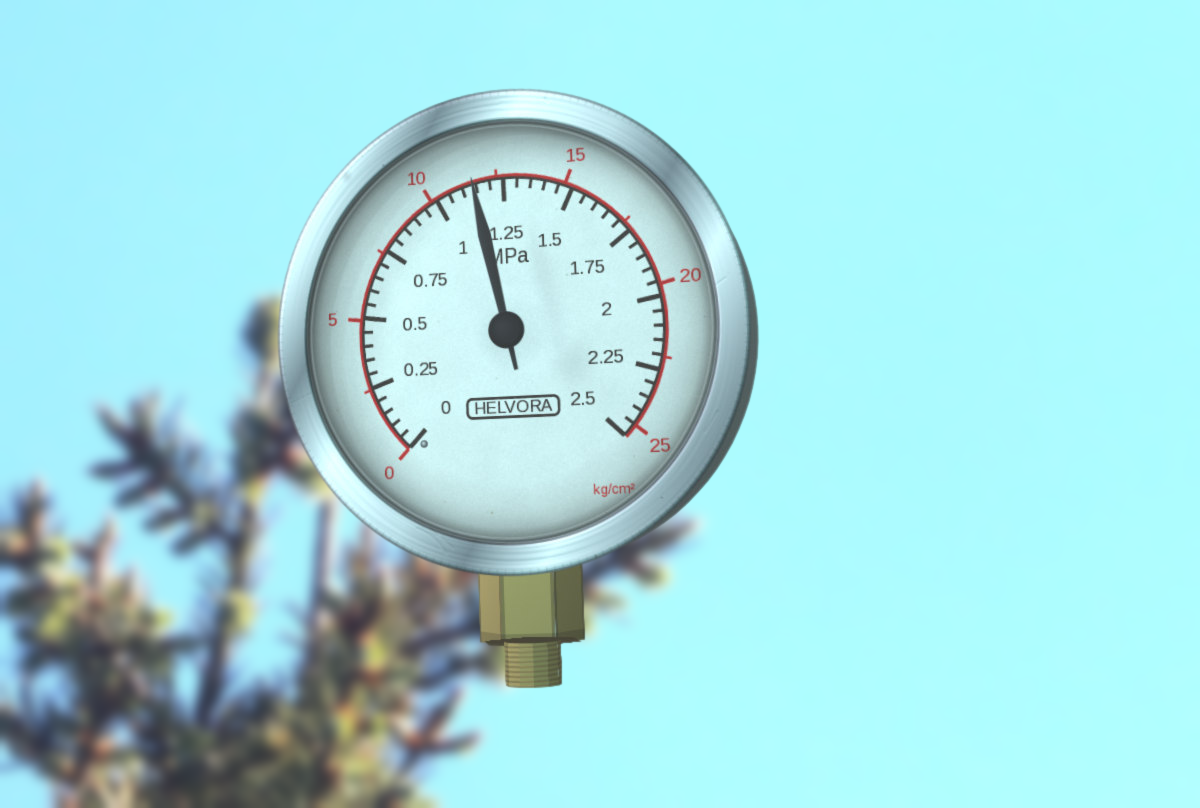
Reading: 1.15,MPa
